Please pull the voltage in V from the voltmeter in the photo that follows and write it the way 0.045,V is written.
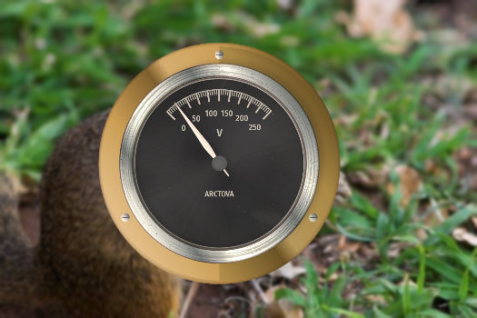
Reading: 25,V
